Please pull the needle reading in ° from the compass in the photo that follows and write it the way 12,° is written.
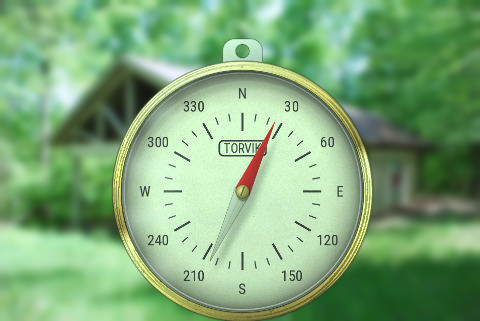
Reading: 25,°
